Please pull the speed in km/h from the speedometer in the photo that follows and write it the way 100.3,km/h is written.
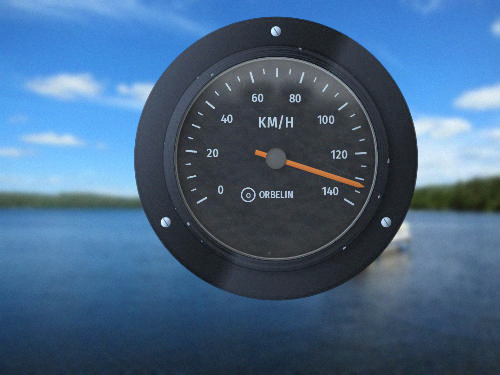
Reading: 132.5,km/h
